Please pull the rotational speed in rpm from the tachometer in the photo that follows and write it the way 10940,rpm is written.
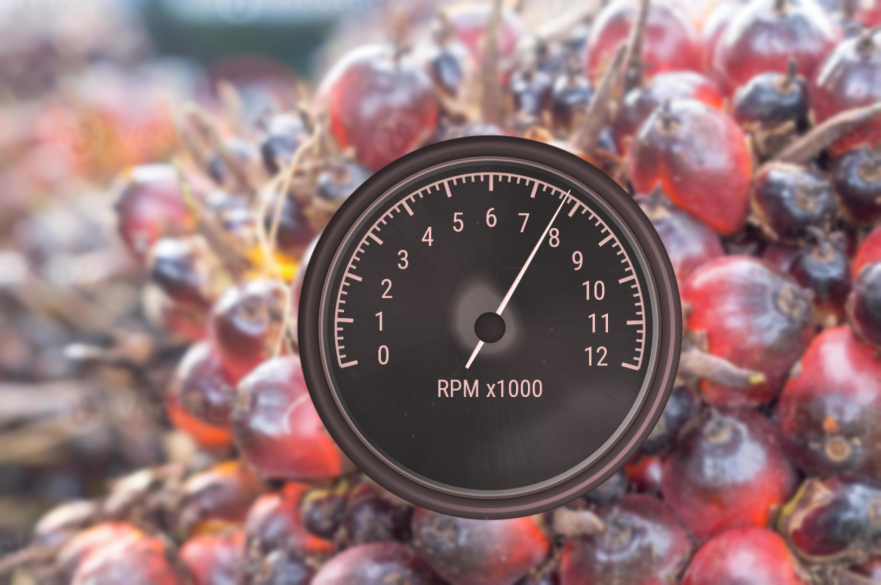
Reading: 7700,rpm
